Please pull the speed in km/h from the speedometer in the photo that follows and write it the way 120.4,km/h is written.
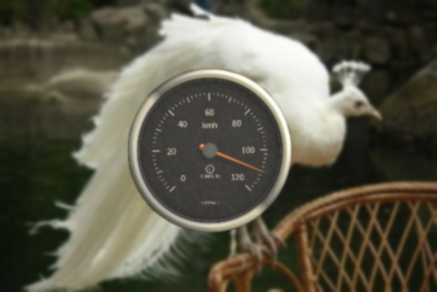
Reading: 110,km/h
